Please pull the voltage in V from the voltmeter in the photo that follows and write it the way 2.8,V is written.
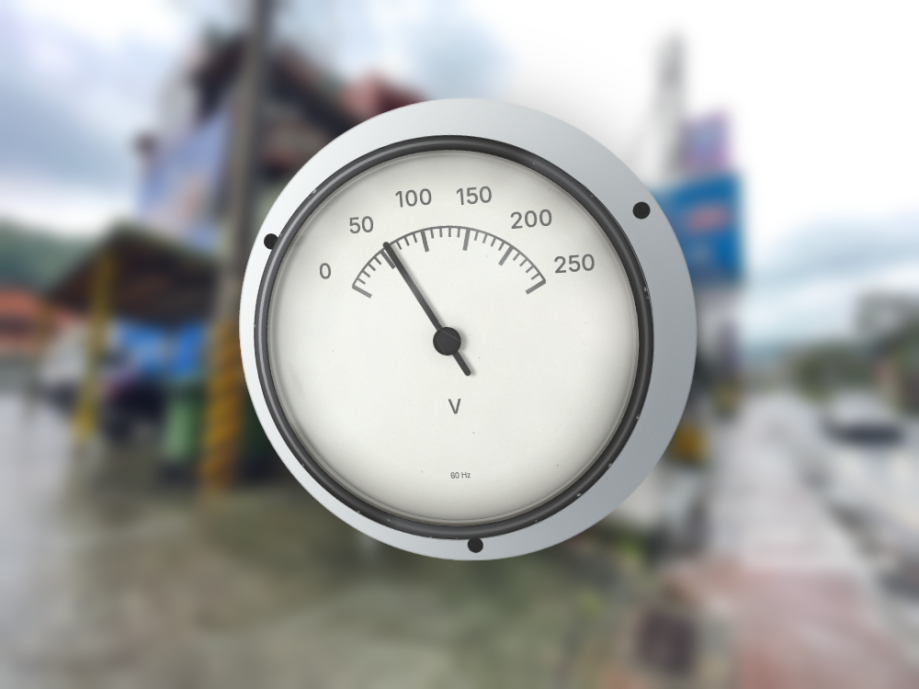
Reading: 60,V
